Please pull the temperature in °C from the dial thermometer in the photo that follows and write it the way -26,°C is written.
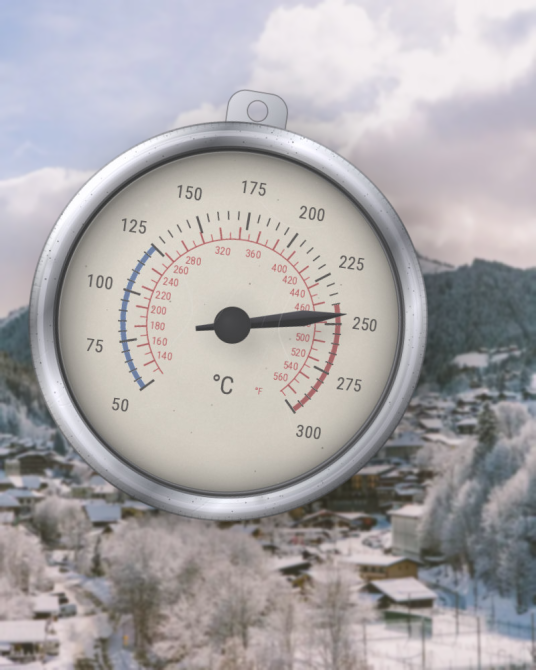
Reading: 245,°C
